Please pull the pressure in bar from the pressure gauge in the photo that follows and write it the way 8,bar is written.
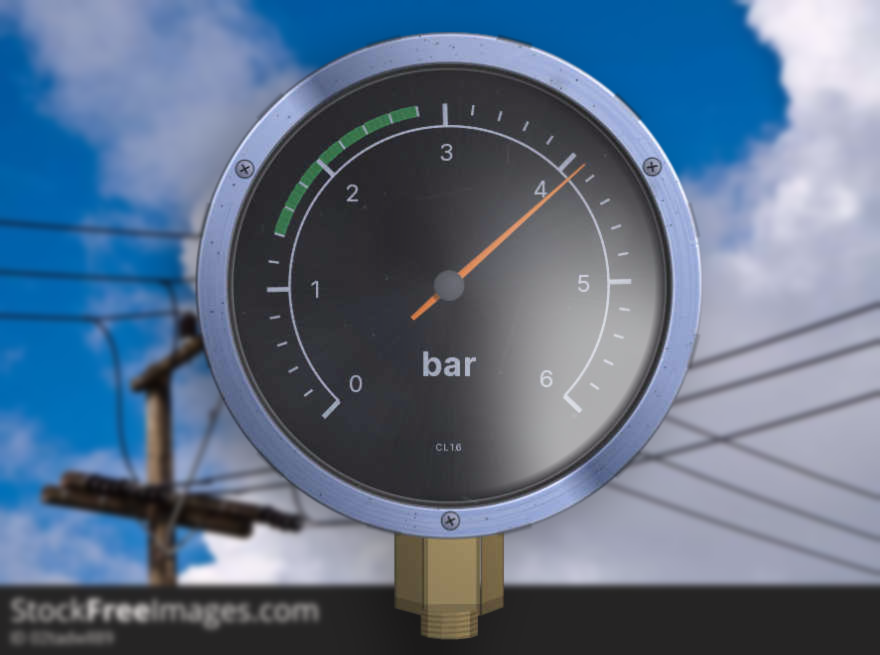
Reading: 4.1,bar
